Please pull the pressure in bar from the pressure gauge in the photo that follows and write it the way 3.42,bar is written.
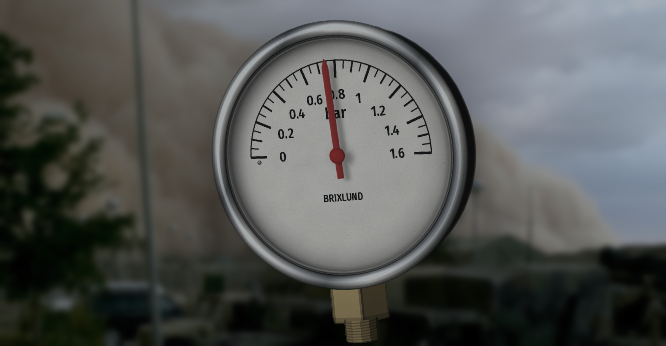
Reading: 0.75,bar
